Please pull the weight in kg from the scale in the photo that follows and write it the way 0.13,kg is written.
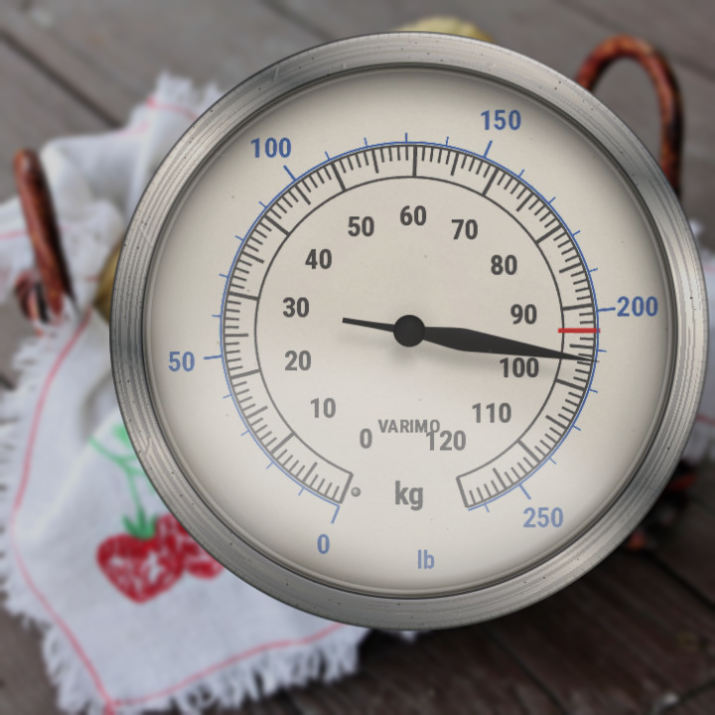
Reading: 96.5,kg
